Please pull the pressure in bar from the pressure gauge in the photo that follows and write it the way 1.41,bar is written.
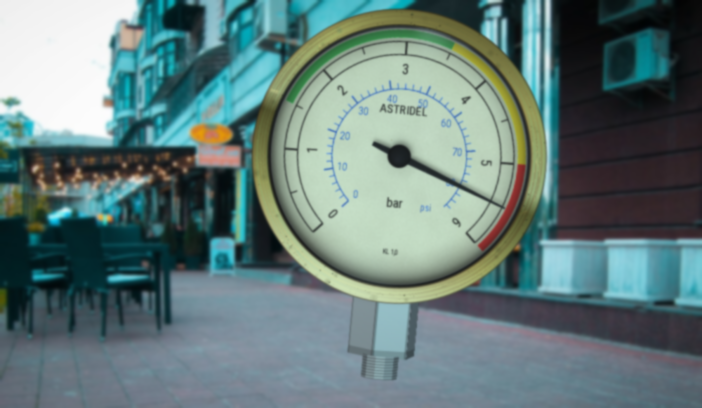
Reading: 5.5,bar
